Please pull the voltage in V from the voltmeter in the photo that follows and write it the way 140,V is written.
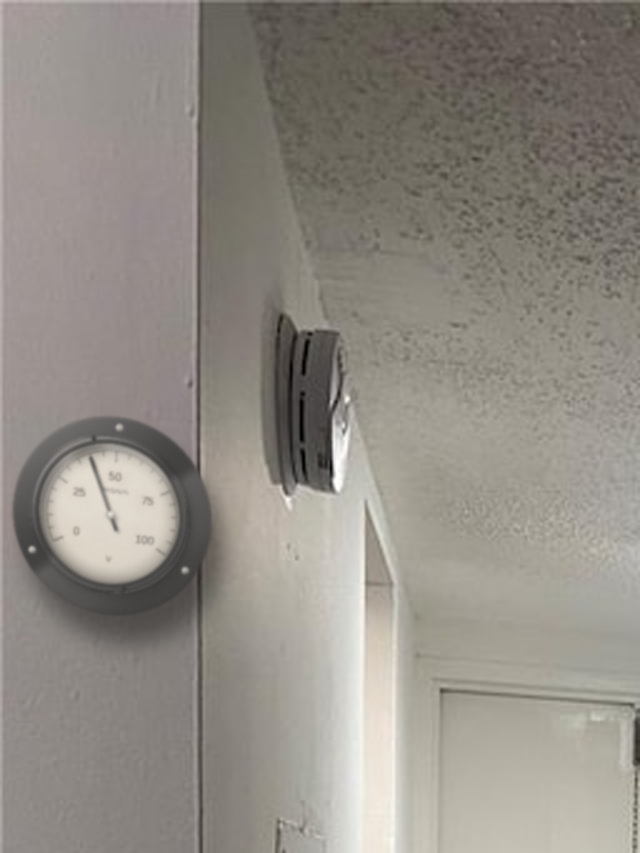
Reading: 40,V
